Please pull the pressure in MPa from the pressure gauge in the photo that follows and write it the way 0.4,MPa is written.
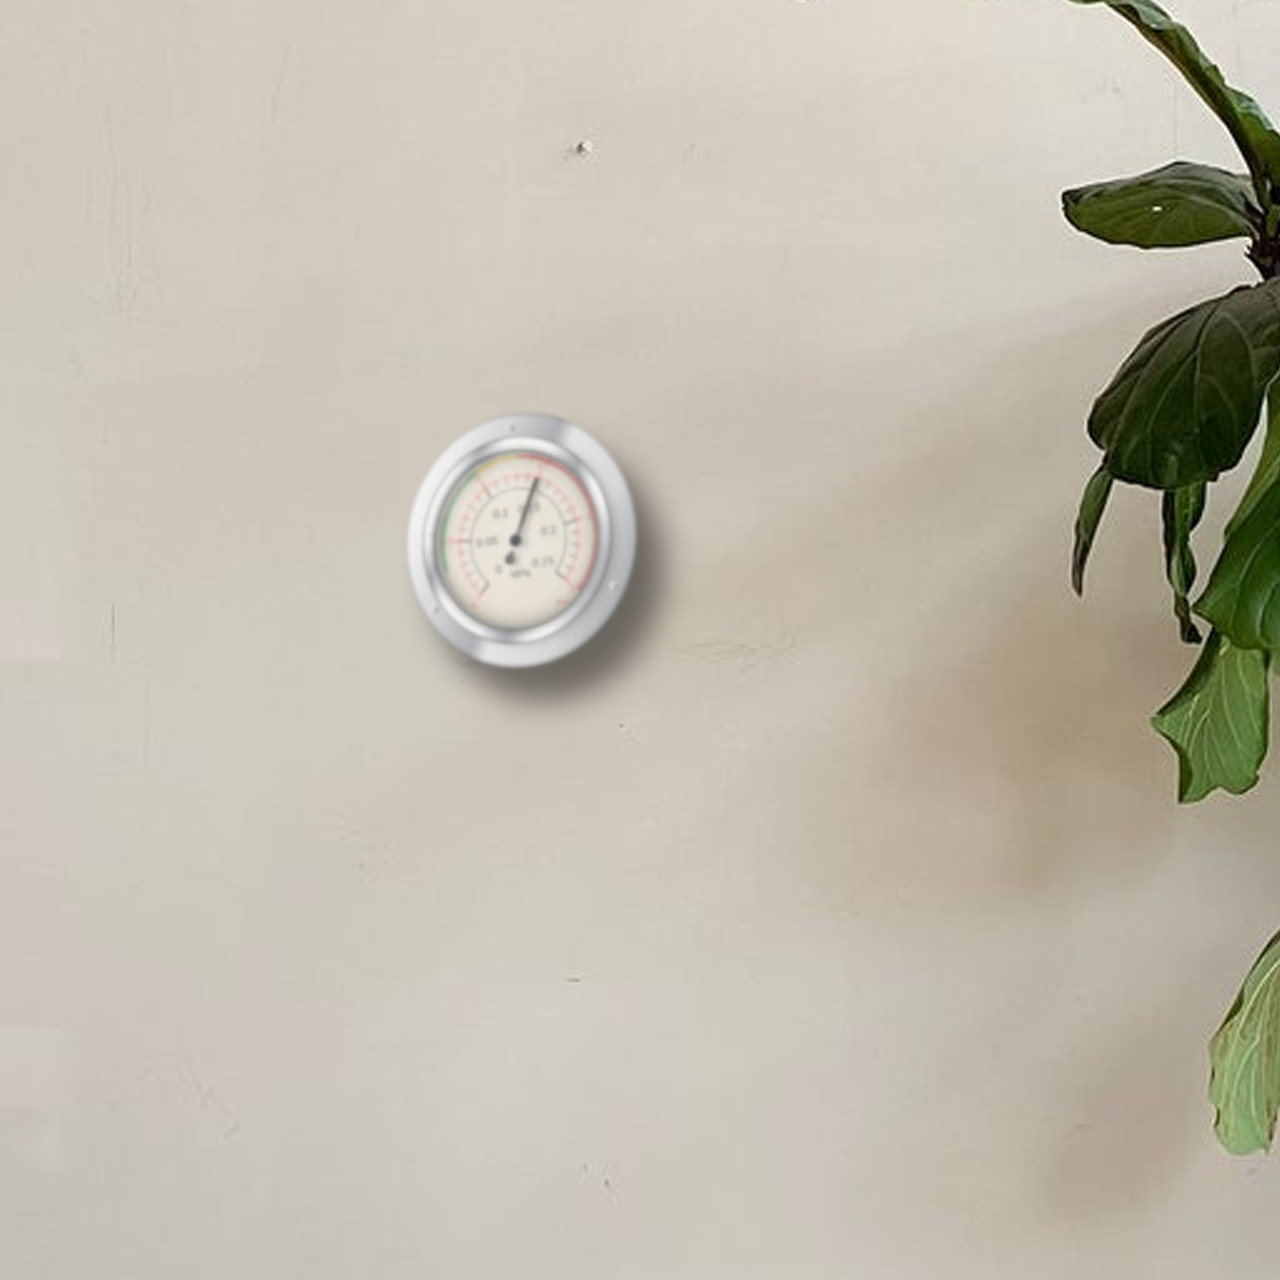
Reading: 0.15,MPa
